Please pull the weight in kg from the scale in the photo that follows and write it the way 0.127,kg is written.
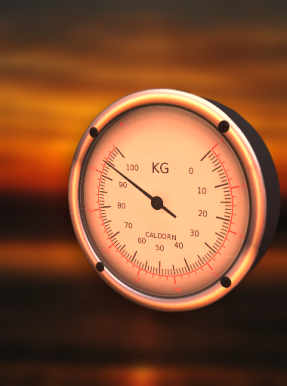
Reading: 95,kg
